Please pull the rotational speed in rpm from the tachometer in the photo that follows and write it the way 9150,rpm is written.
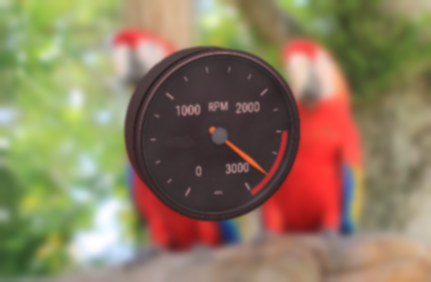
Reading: 2800,rpm
